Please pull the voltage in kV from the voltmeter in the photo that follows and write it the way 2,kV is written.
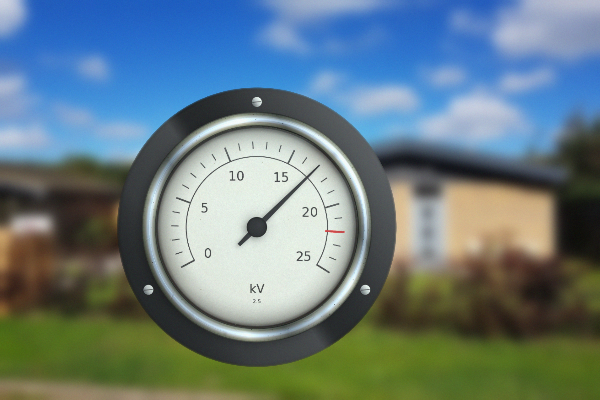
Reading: 17,kV
